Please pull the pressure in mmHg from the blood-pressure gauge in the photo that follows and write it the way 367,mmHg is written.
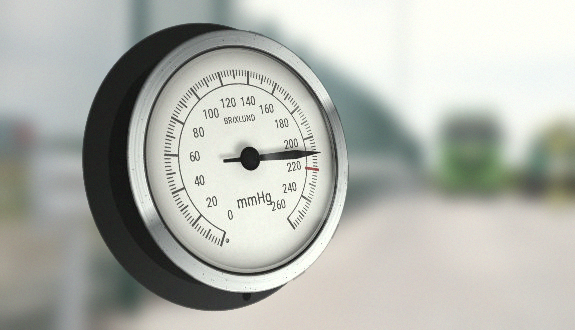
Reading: 210,mmHg
